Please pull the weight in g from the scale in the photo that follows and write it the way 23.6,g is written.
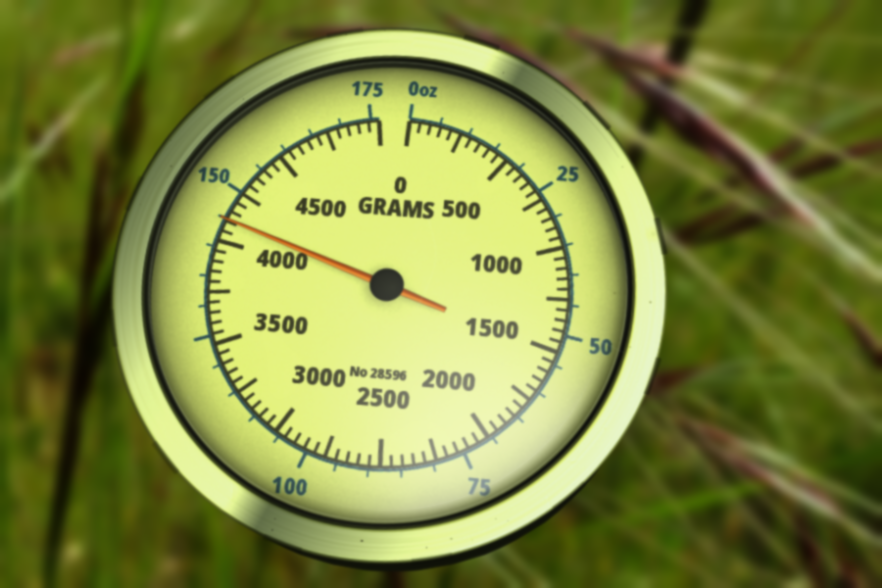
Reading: 4100,g
